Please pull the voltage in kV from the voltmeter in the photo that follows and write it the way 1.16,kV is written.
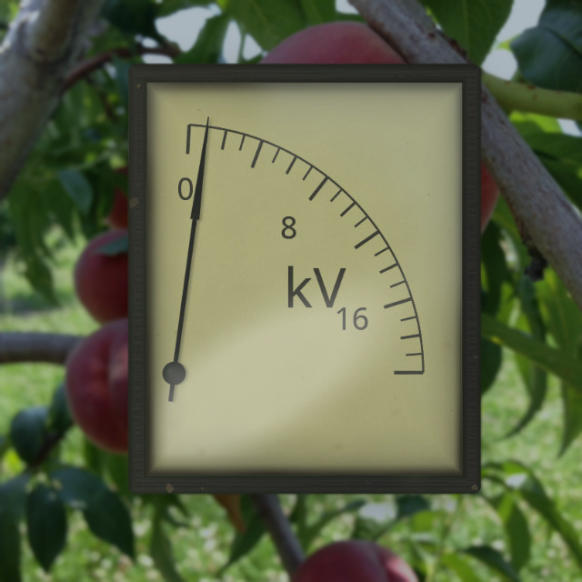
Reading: 1,kV
